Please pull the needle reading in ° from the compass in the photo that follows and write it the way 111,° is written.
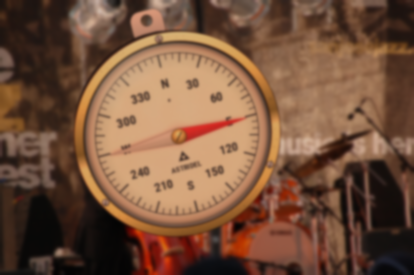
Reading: 90,°
